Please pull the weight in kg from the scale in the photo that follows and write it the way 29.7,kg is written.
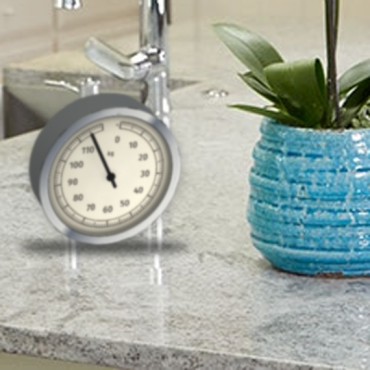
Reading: 115,kg
